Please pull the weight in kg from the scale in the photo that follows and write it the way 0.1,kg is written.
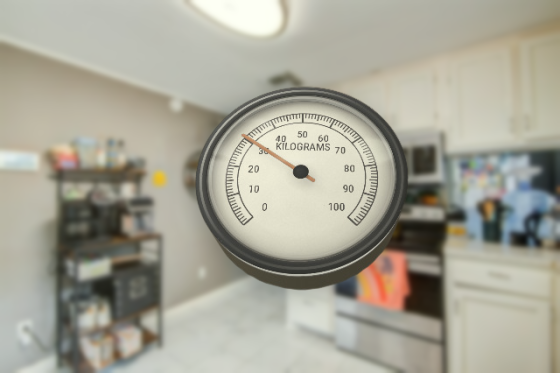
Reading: 30,kg
